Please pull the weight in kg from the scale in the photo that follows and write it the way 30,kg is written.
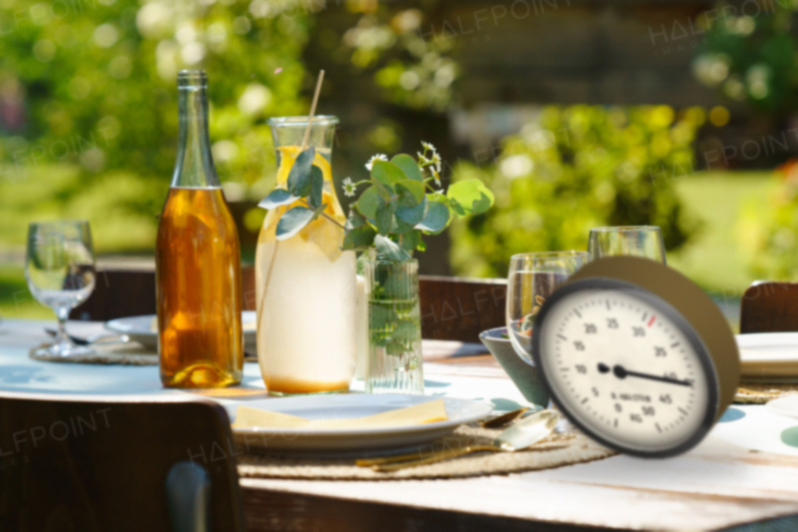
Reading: 40,kg
